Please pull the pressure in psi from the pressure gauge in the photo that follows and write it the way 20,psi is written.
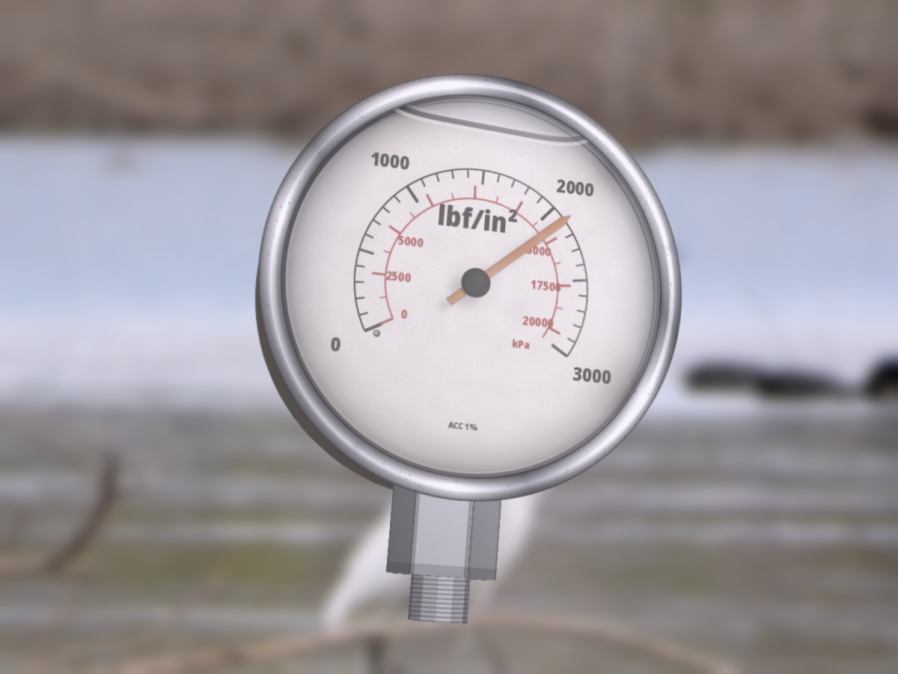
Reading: 2100,psi
